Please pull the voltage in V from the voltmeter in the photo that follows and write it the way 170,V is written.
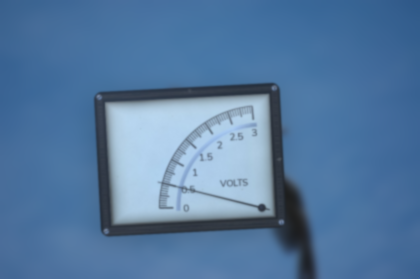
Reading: 0.5,V
